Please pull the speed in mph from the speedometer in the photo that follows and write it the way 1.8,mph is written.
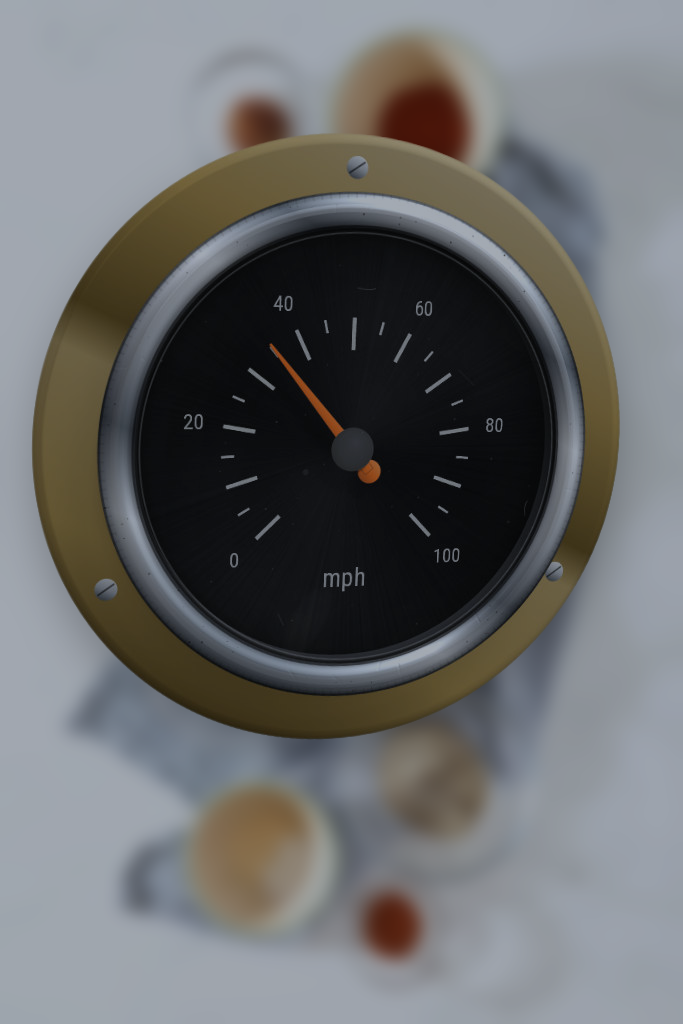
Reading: 35,mph
